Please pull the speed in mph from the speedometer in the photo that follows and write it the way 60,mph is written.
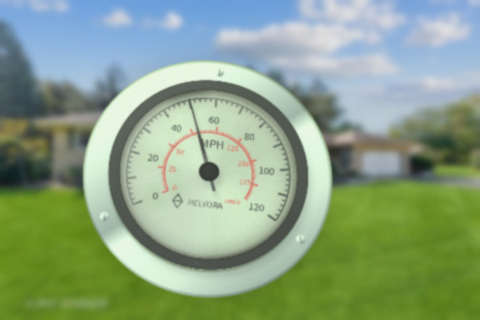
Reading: 50,mph
